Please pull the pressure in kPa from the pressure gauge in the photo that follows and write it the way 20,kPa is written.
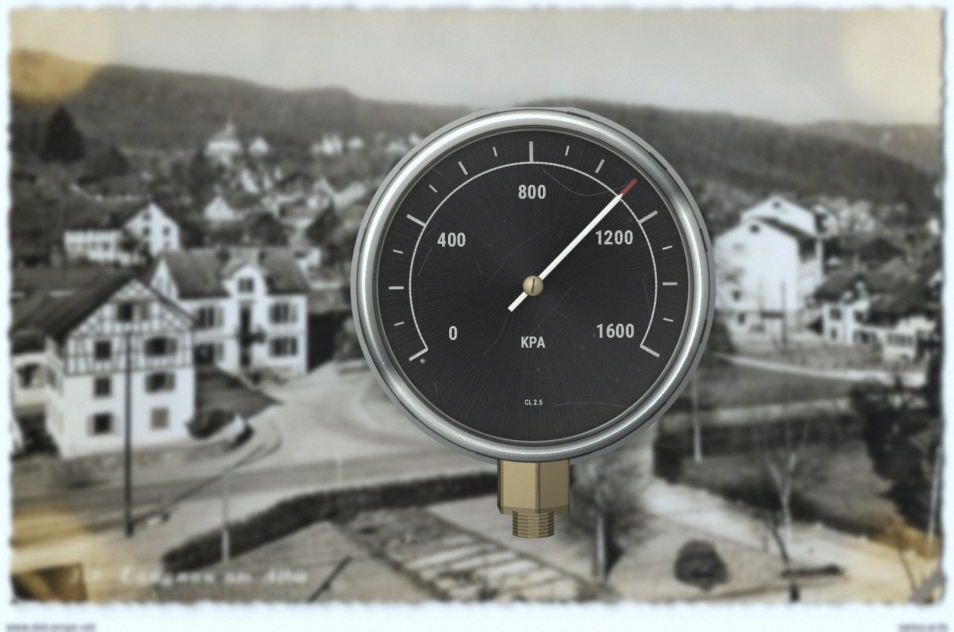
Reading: 1100,kPa
